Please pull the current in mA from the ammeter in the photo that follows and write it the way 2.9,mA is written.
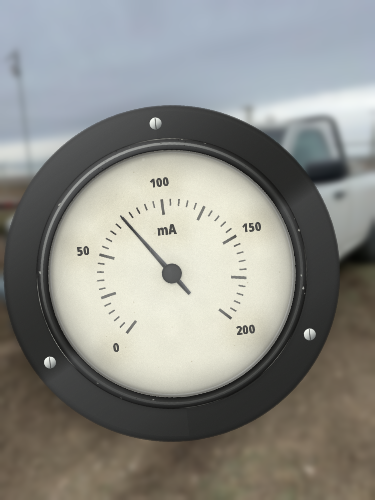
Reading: 75,mA
